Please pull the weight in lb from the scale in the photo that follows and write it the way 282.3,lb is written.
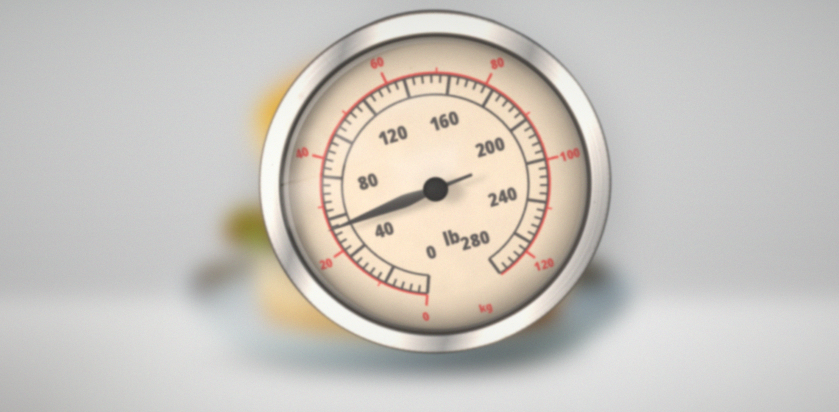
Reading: 56,lb
